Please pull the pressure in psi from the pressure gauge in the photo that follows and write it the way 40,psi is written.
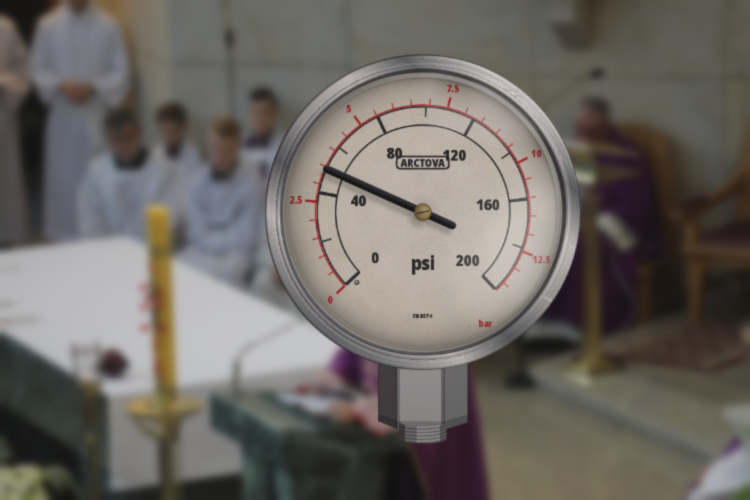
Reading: 50,psi
